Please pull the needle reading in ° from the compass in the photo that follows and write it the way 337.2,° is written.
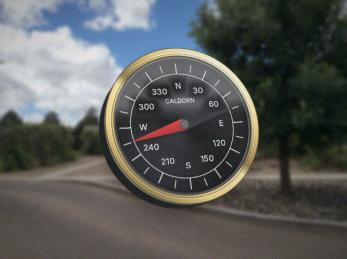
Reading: 255,°
